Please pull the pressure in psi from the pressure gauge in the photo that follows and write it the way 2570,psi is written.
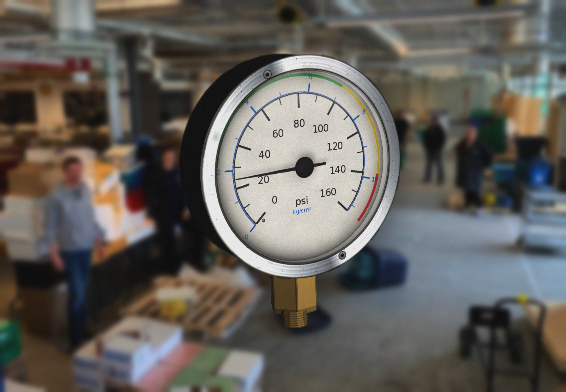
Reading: 25,psi
